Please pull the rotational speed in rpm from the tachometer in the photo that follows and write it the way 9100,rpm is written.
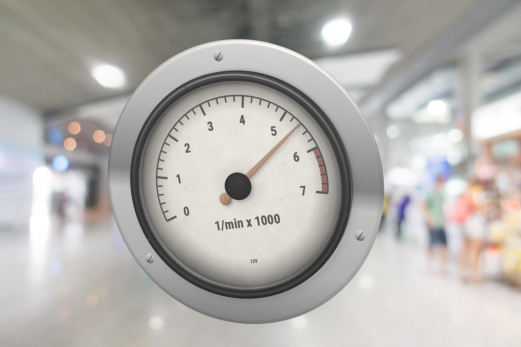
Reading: 5400,rpm
